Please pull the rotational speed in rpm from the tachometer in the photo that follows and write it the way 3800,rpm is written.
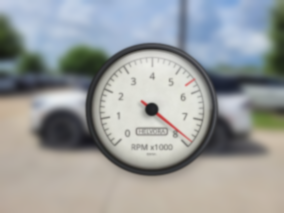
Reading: 7800,rpm
